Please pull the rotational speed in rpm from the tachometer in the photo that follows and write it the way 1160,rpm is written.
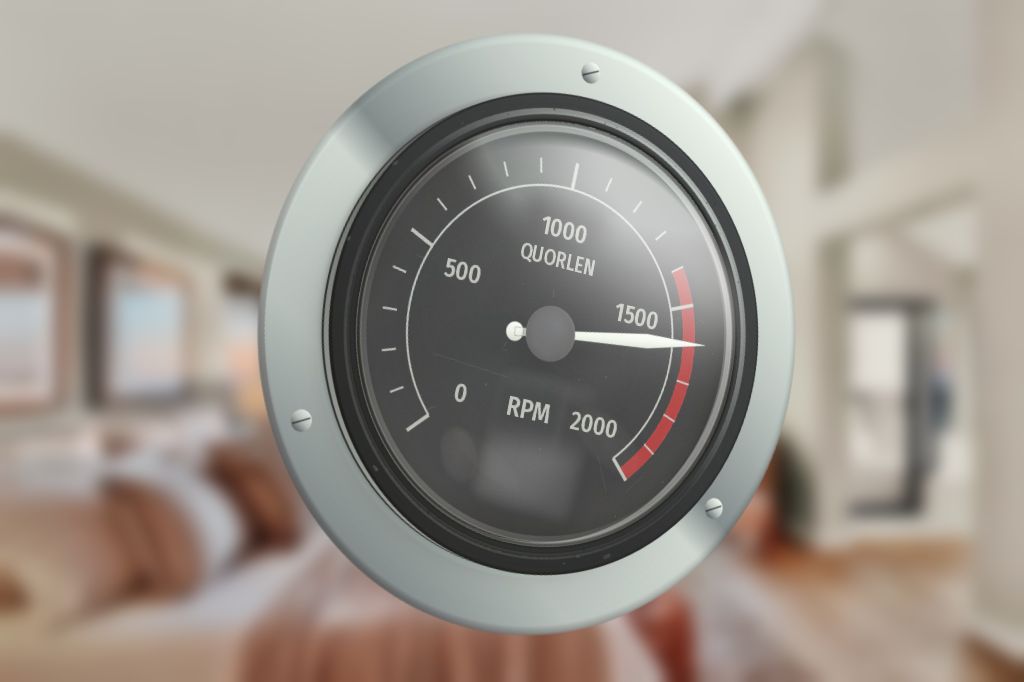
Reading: 1600,rpm
